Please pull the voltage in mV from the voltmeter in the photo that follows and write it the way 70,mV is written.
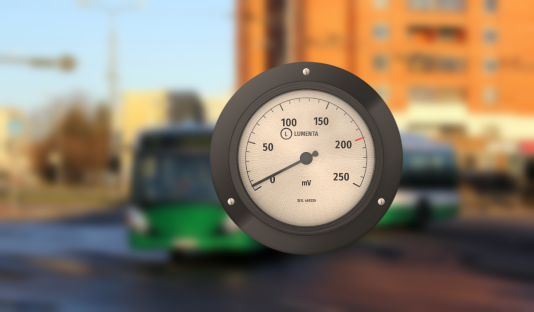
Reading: 5,mV
